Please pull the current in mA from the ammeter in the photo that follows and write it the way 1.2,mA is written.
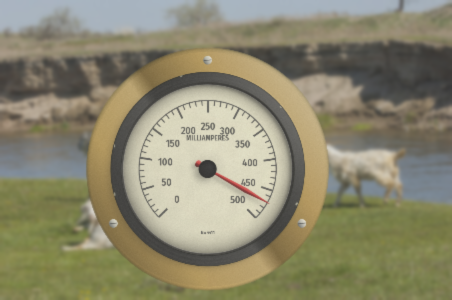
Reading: 470,mA
